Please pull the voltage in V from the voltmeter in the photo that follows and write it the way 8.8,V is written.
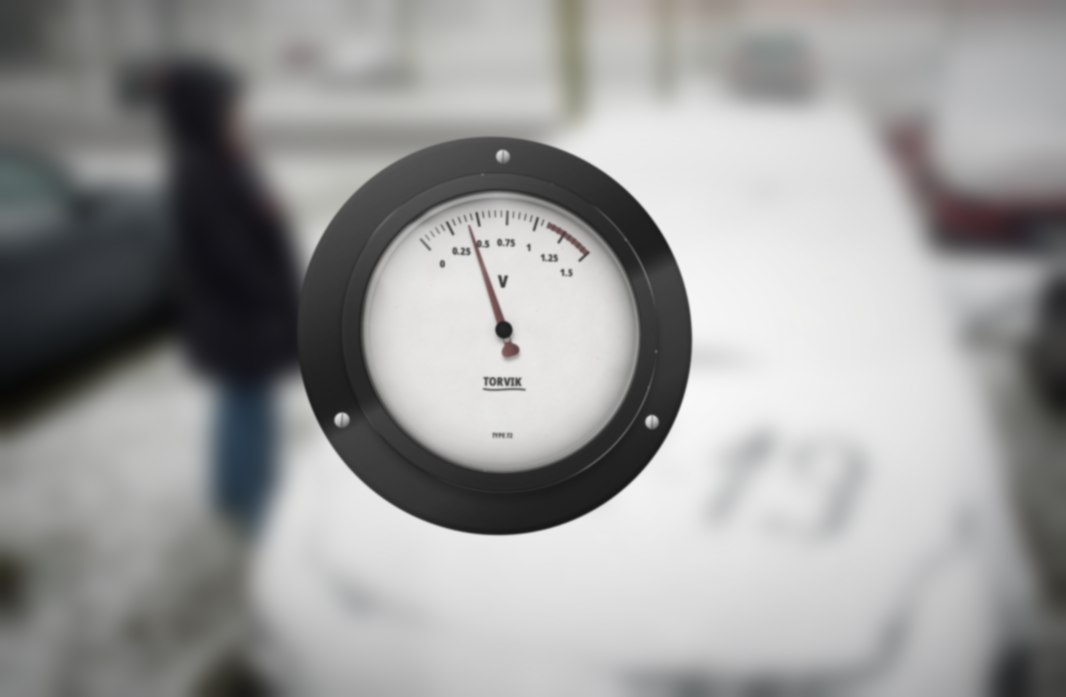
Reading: 0.4,V
